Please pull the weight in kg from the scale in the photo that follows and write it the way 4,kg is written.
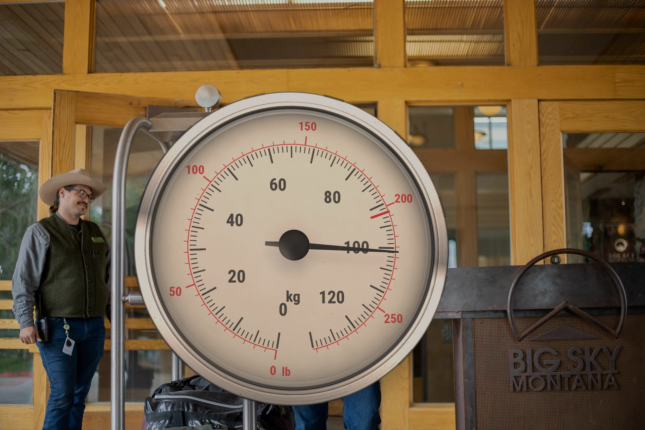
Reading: 101,kg
